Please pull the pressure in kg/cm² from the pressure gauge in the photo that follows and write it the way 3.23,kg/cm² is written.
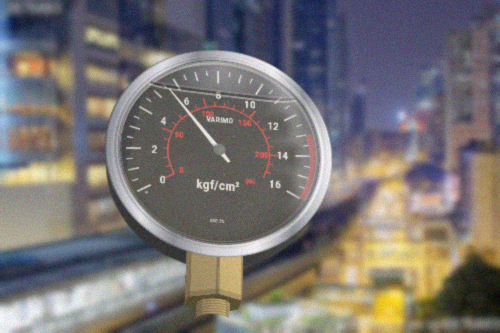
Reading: 5.5,kg/cm²
